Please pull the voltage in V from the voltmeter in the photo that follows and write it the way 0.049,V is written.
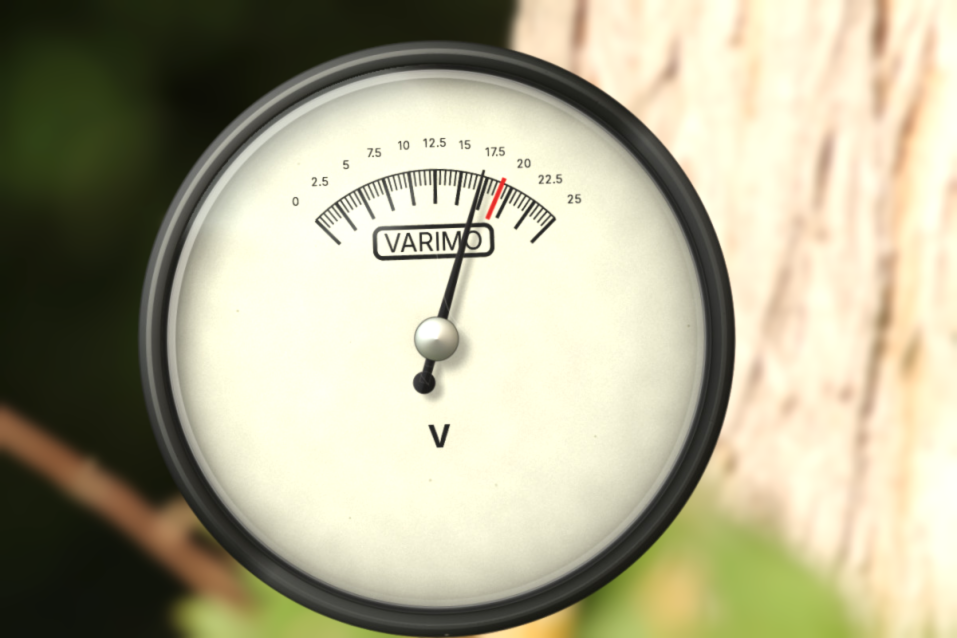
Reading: 17,V
